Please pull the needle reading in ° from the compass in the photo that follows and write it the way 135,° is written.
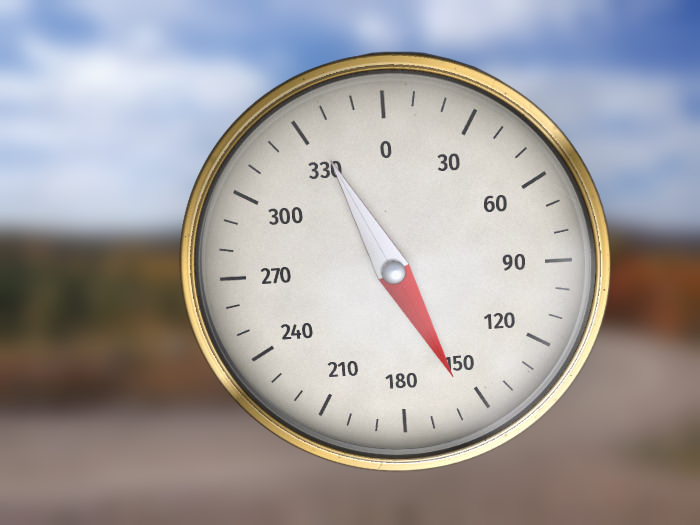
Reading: 155,°
